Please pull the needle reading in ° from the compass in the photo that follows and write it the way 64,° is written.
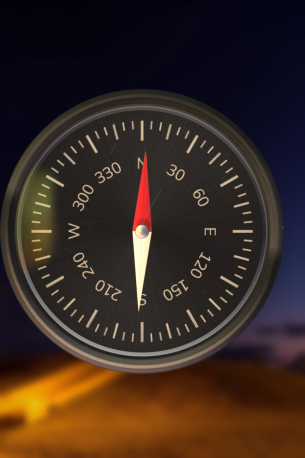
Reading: 2.5,°
